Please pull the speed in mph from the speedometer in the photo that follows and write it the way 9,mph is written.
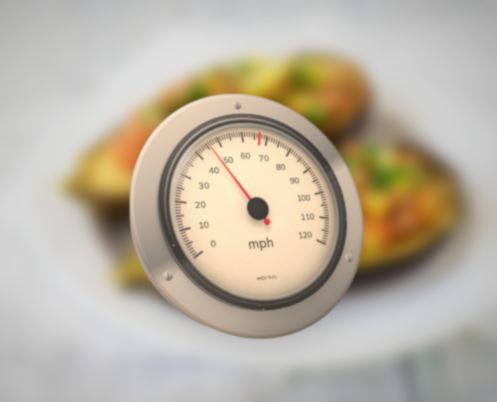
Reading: 45,mph
